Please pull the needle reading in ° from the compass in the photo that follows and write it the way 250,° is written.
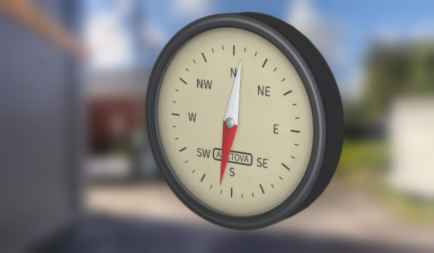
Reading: 190,°
